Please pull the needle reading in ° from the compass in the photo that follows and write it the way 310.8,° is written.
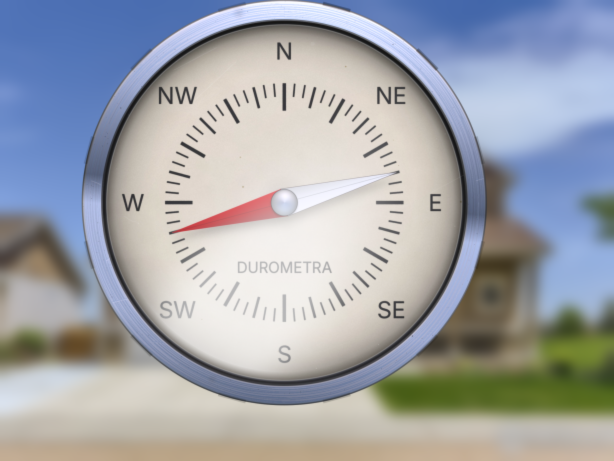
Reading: 255,°
